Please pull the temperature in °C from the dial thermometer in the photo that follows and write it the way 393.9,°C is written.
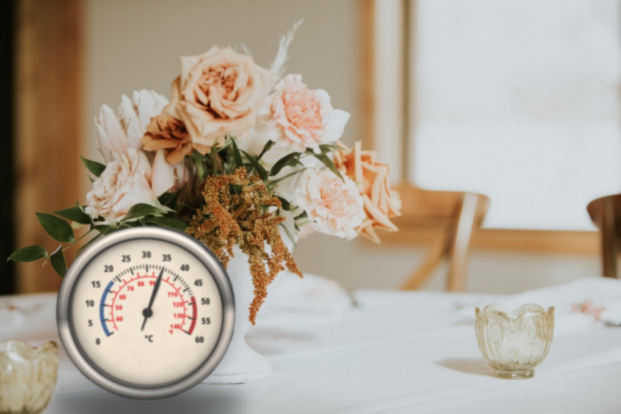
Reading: 35,°C
